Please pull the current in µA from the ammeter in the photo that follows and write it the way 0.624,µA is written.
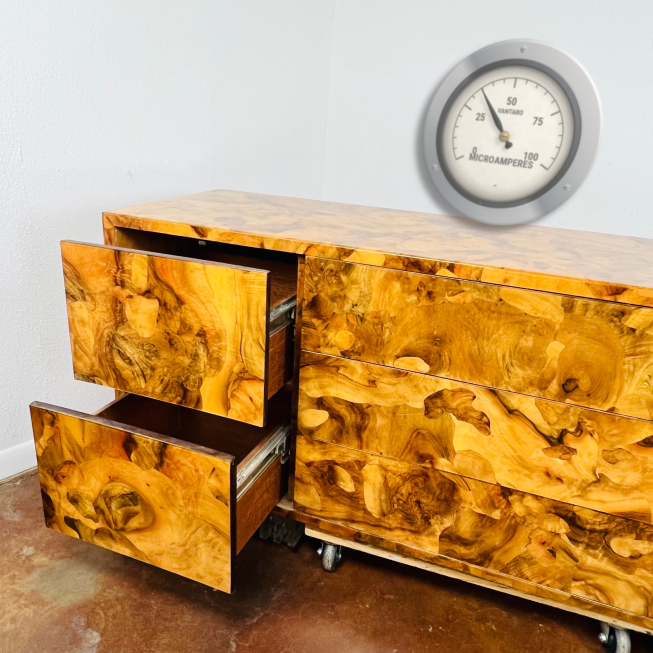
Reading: 35,µA
